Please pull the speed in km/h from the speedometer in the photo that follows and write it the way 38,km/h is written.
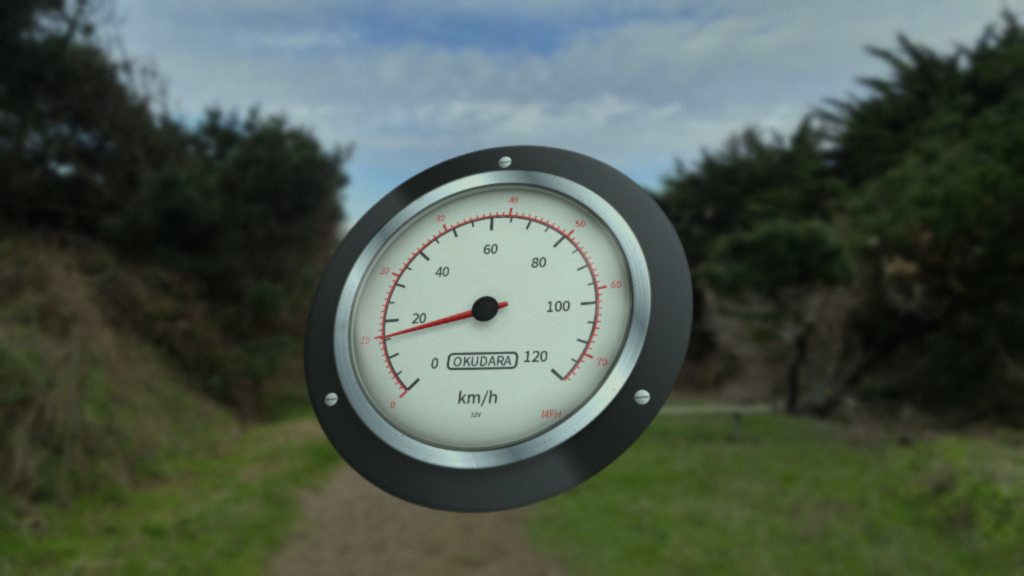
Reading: 15,km/h
